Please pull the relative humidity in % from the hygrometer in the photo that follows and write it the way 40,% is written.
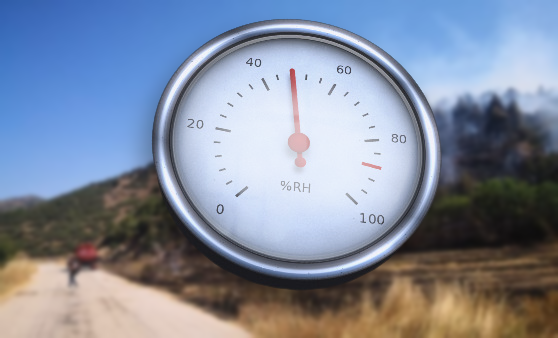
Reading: 48,%
